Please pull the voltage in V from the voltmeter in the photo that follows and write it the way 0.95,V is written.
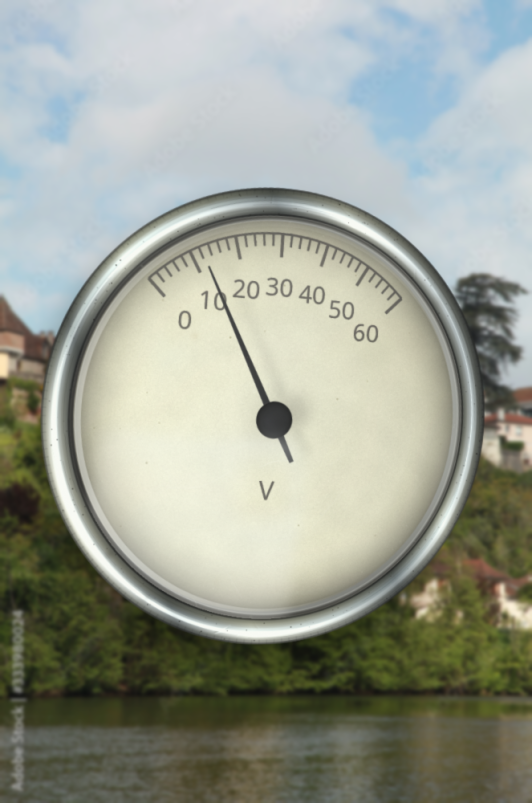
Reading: 12,V
